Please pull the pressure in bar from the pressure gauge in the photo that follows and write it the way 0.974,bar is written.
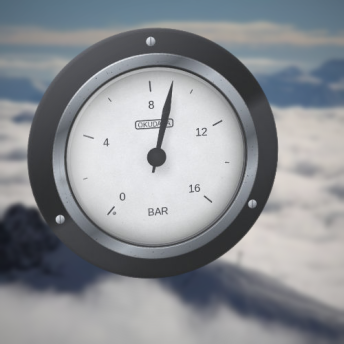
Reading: 9,bar
